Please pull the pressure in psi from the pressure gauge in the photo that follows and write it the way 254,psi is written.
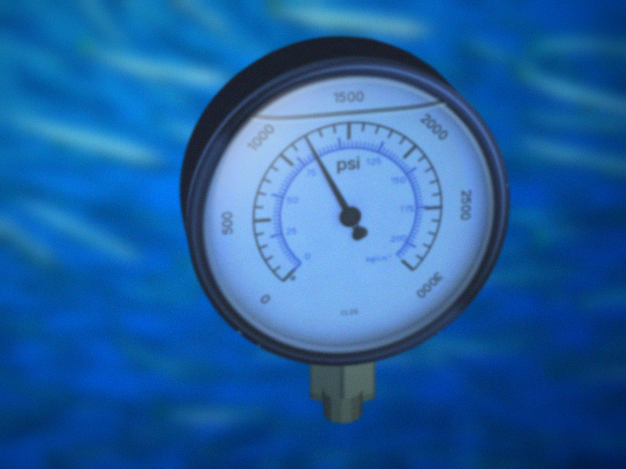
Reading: 1200,psi
